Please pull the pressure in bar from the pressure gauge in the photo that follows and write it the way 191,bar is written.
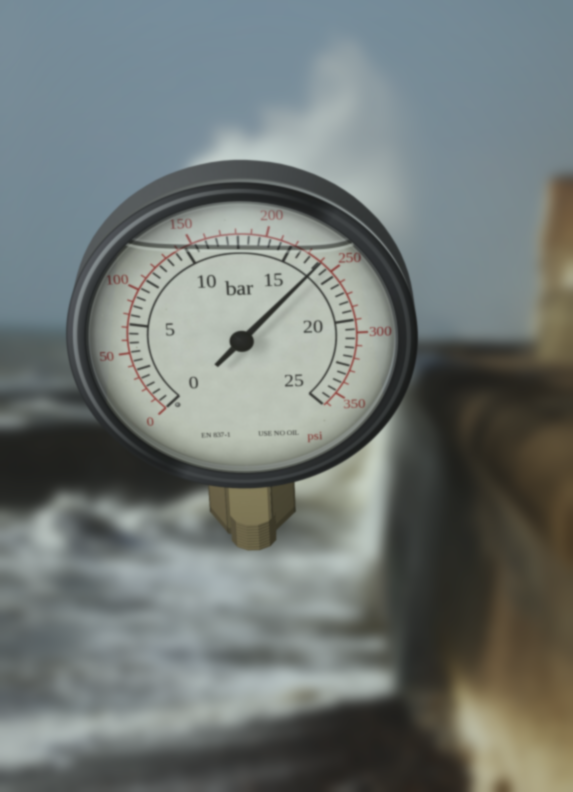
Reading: 16.5,bar
